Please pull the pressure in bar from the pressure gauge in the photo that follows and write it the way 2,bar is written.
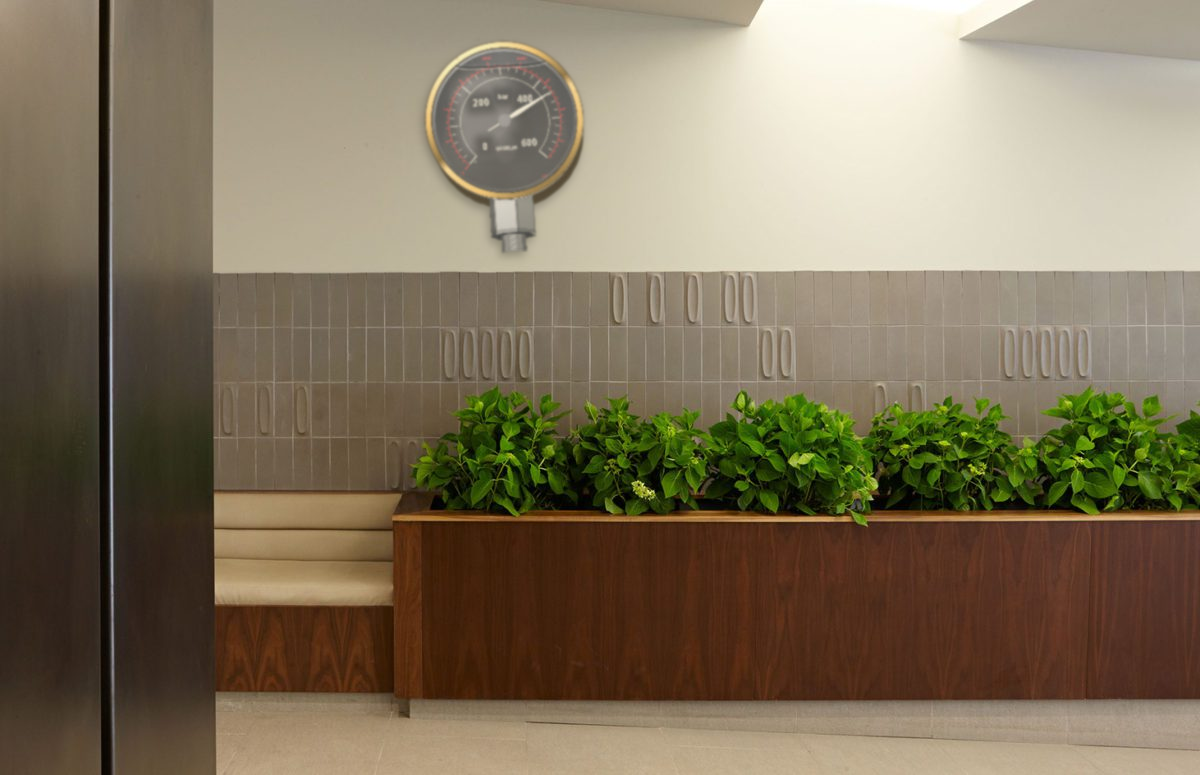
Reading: 440,bar
